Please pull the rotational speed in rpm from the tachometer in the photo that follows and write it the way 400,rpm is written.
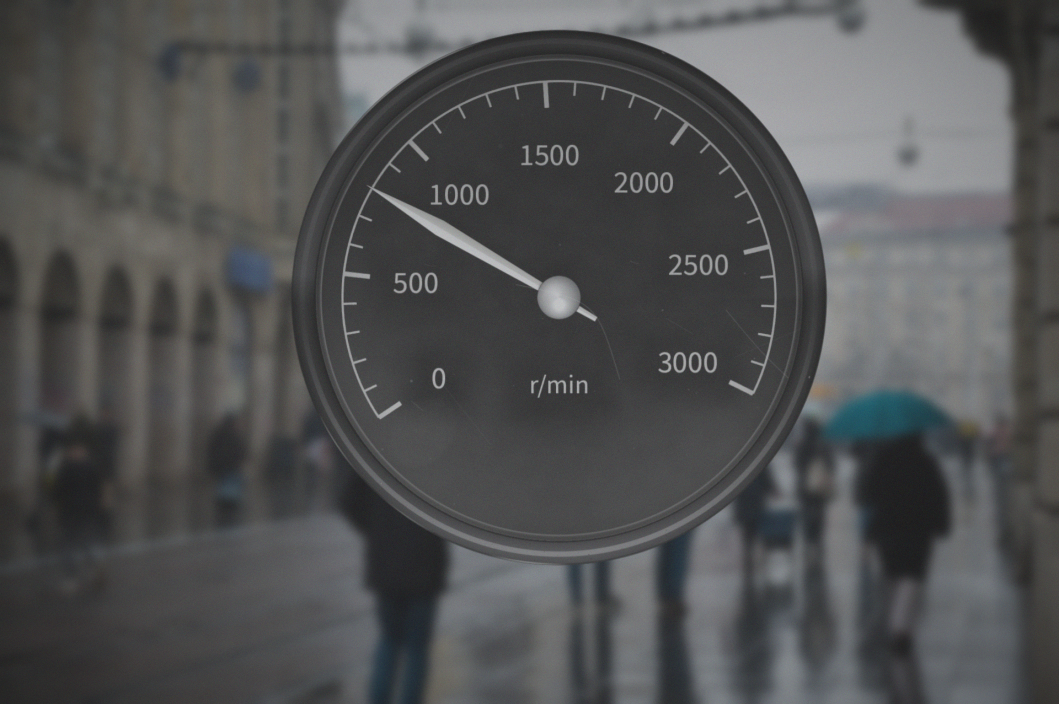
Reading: 800,rpm
